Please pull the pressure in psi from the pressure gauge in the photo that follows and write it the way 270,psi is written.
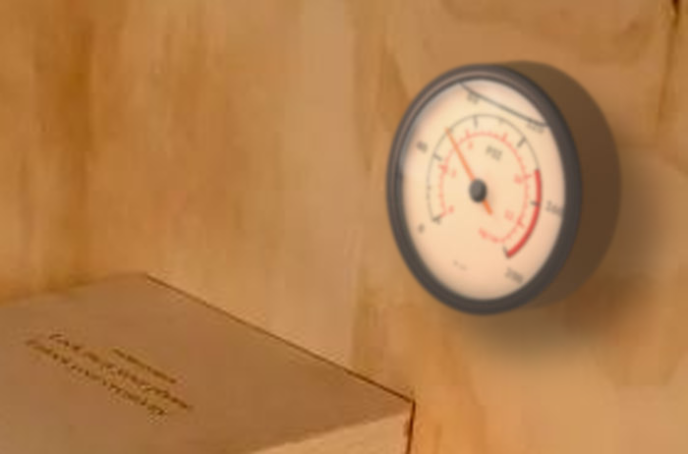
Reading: 60,psi
